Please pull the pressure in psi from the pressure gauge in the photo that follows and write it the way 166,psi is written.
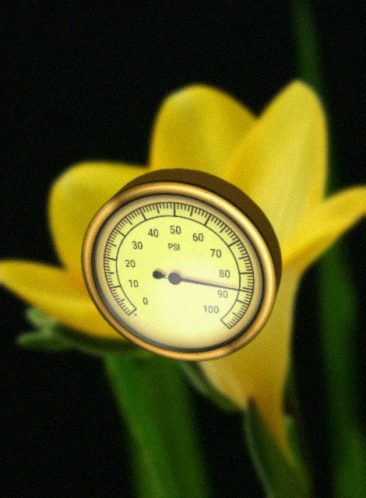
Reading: 85,psi
